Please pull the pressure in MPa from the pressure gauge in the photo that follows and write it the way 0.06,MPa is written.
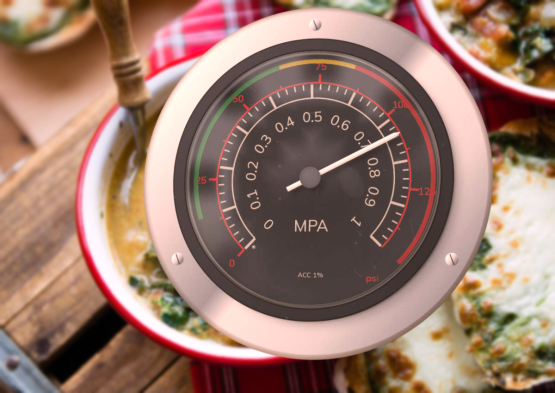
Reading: 0.74,MPa
